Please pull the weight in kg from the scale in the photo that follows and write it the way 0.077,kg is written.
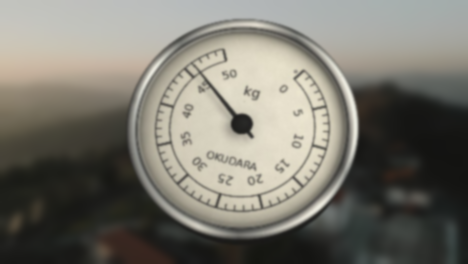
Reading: 46,kg
